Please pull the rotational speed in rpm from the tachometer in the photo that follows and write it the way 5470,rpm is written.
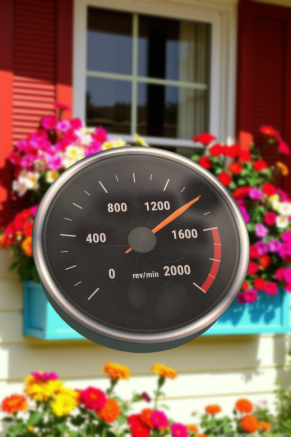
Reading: 1400,rpm
